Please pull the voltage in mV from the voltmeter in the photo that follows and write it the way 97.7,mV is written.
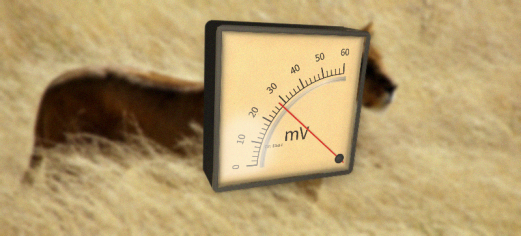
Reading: 28,mV
